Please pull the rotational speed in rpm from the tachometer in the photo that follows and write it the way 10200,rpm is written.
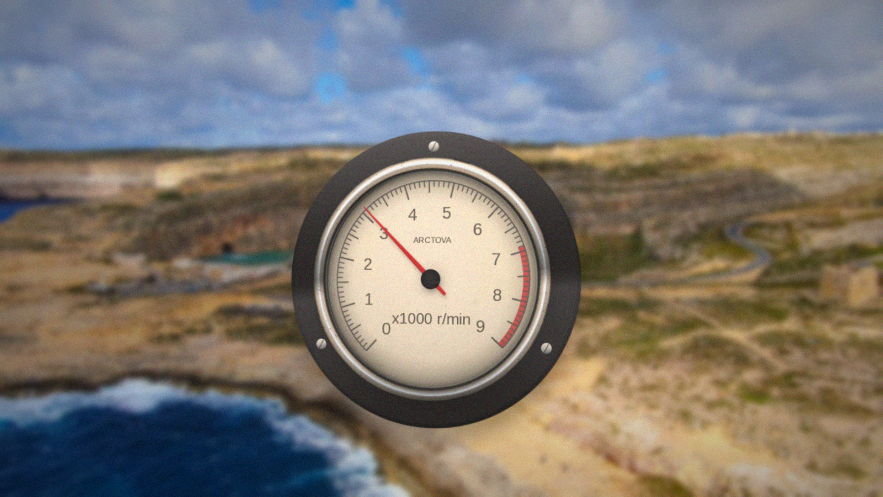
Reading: 3100,rpm
